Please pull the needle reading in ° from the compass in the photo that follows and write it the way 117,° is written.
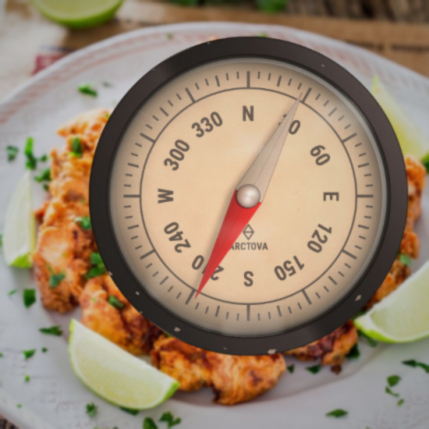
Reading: 207.5,°
